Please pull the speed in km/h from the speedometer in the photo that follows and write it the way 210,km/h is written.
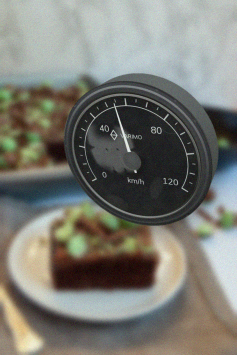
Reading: 55,km/h
